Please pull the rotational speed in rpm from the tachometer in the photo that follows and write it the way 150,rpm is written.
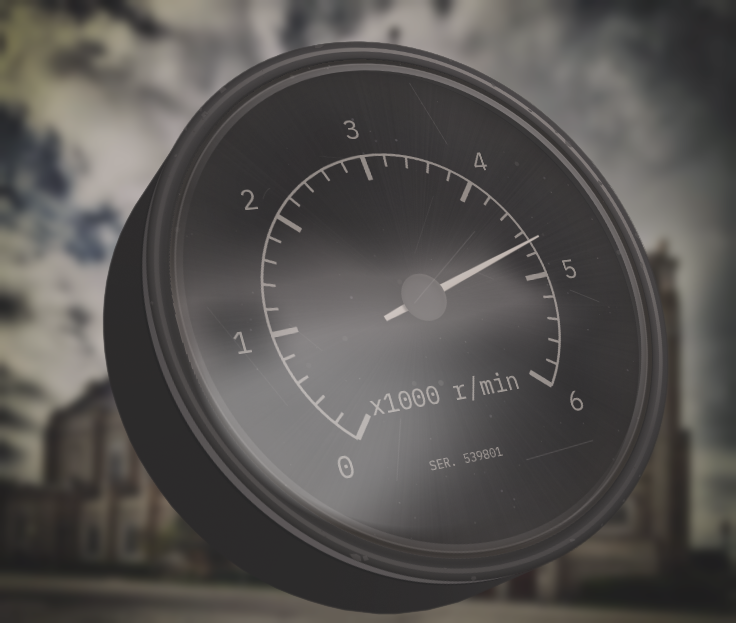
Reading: 4700,rpm
